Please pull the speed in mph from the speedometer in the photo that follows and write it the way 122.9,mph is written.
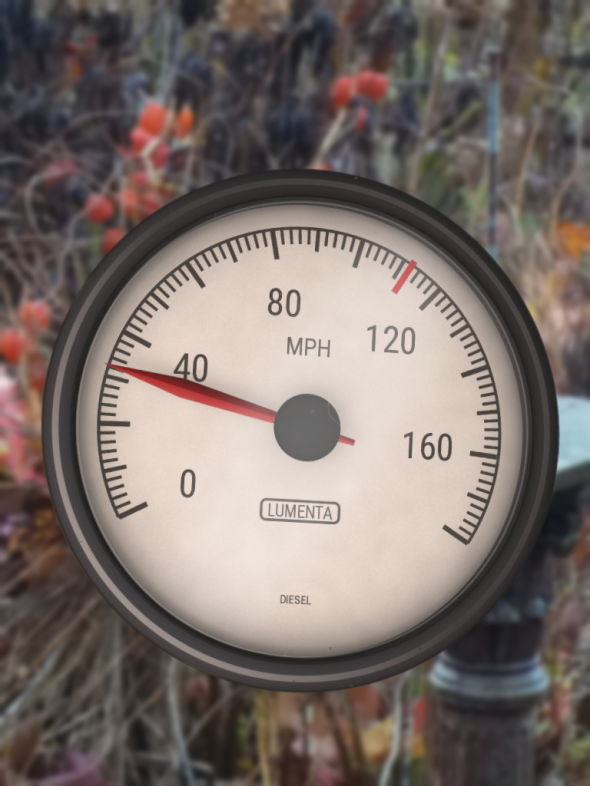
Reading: 32,mph
